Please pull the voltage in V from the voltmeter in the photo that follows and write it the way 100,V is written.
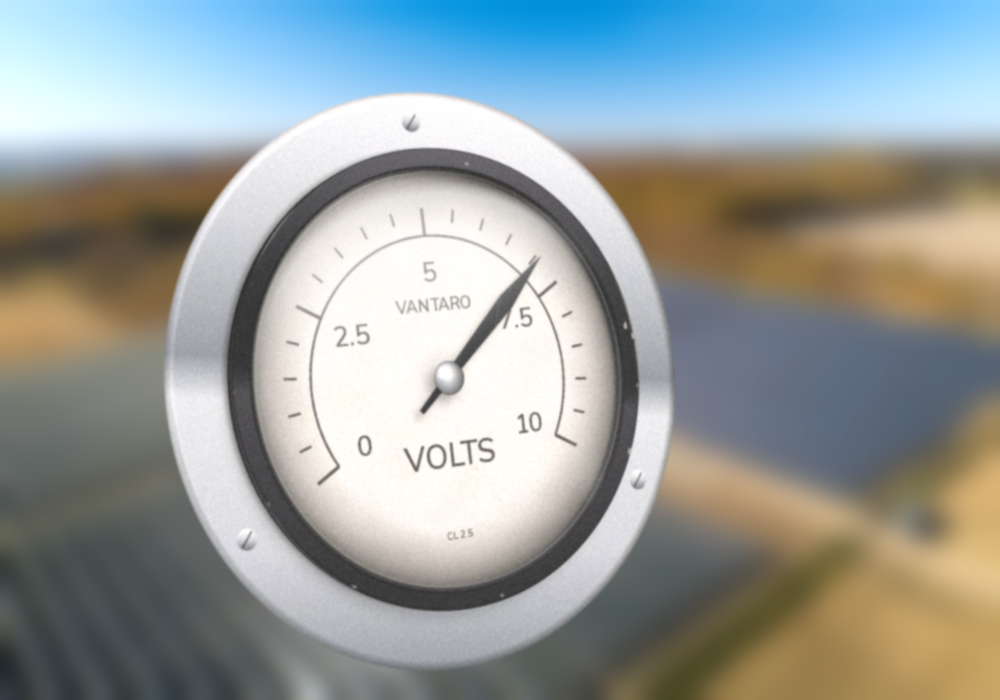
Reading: 7,V
